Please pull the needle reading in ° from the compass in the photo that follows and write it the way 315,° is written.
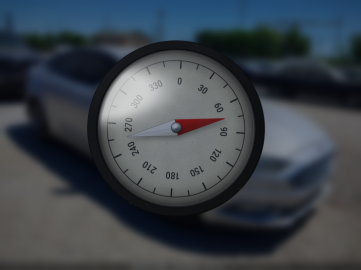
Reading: 75,°
